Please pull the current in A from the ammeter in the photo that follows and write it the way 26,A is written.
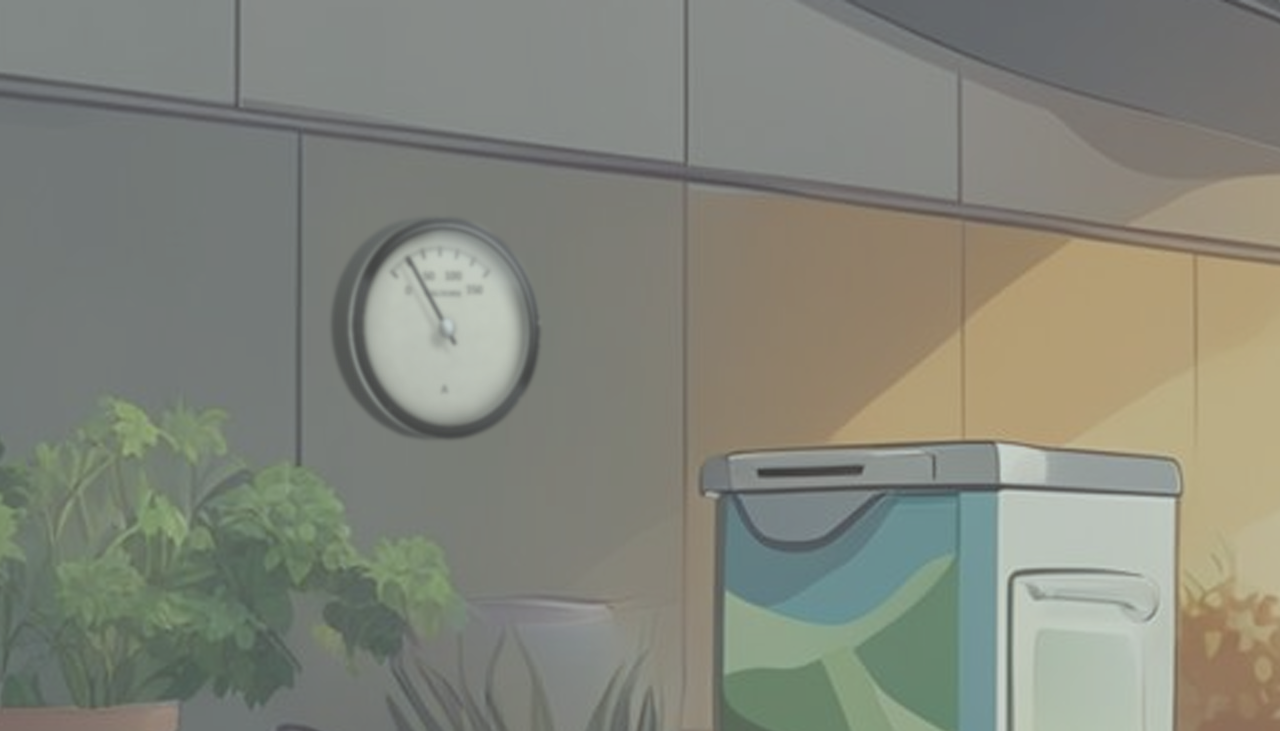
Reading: 25,A
